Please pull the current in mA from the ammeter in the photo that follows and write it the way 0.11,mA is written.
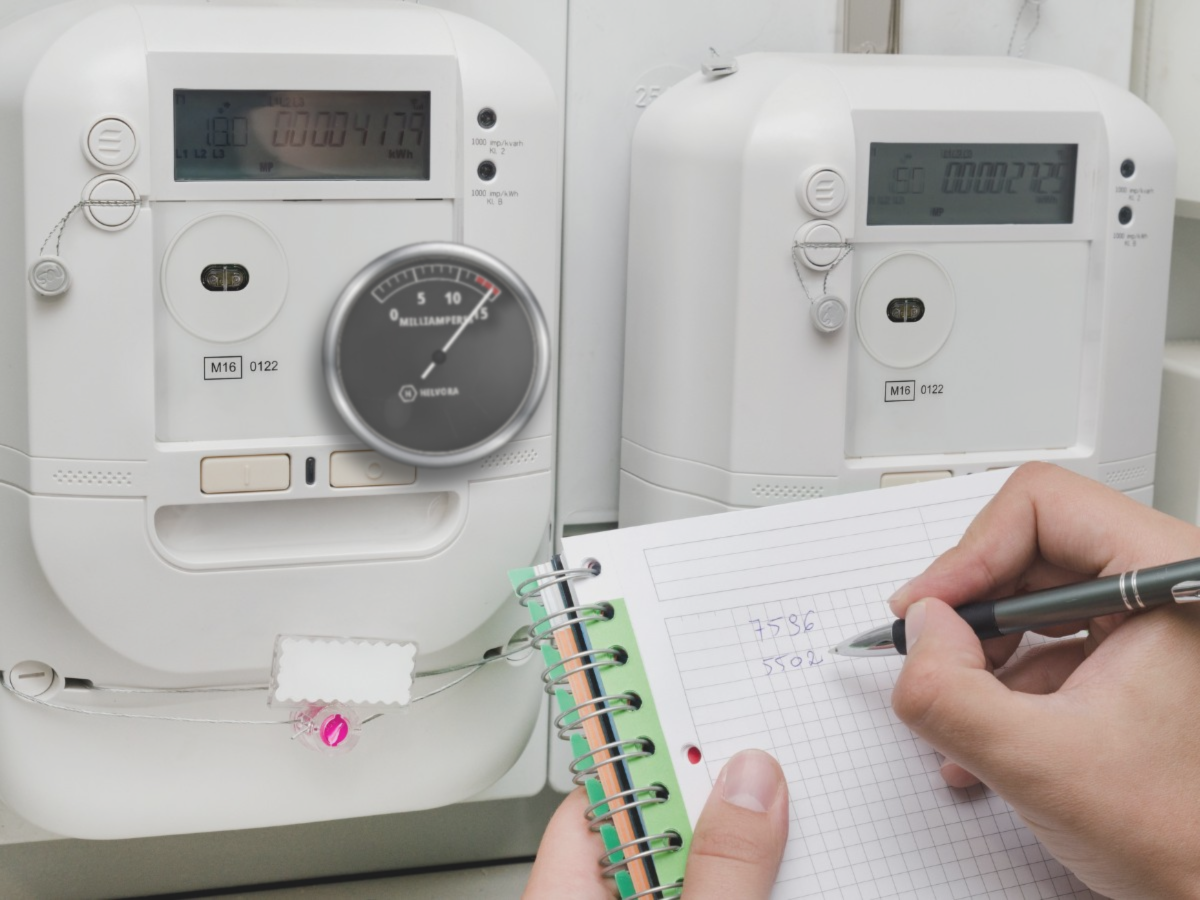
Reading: 14,mA
